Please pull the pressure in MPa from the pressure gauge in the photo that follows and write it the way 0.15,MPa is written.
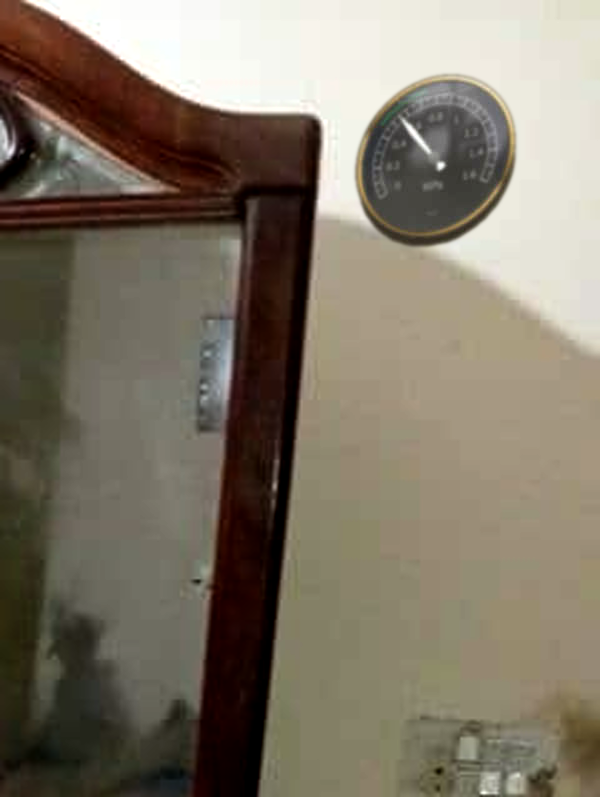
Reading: 0.55,MPa
